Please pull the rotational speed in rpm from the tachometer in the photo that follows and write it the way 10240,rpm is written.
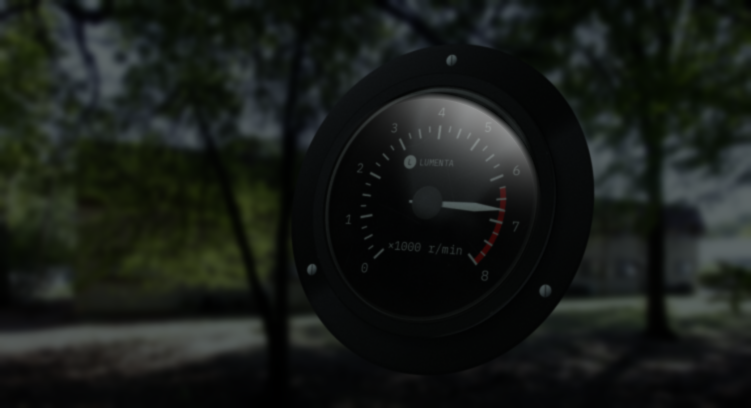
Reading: 6750,rpm
